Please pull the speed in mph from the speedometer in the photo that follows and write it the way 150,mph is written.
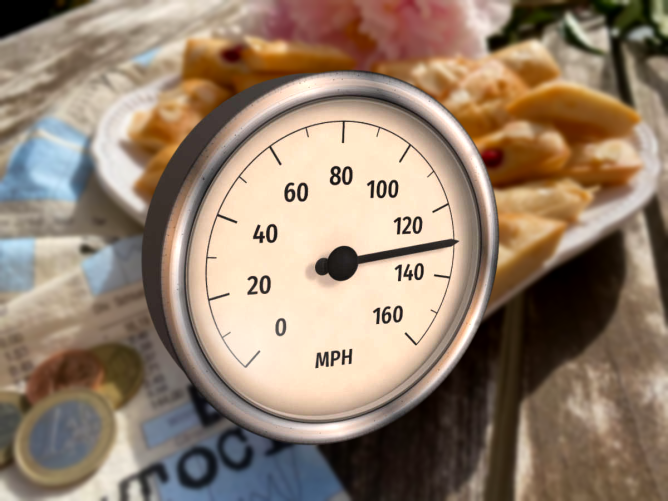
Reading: 130,mph
